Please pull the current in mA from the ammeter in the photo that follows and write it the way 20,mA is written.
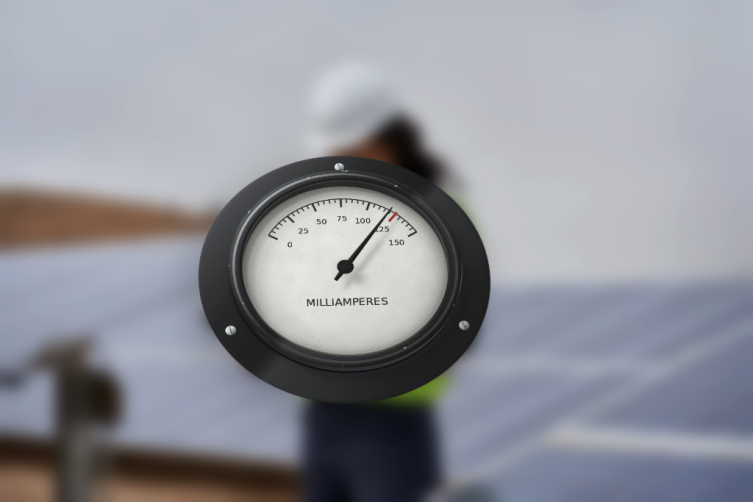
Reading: 120,mA
